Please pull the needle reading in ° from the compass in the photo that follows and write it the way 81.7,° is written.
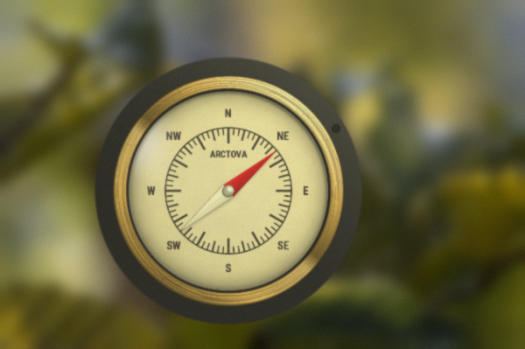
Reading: 50,°
